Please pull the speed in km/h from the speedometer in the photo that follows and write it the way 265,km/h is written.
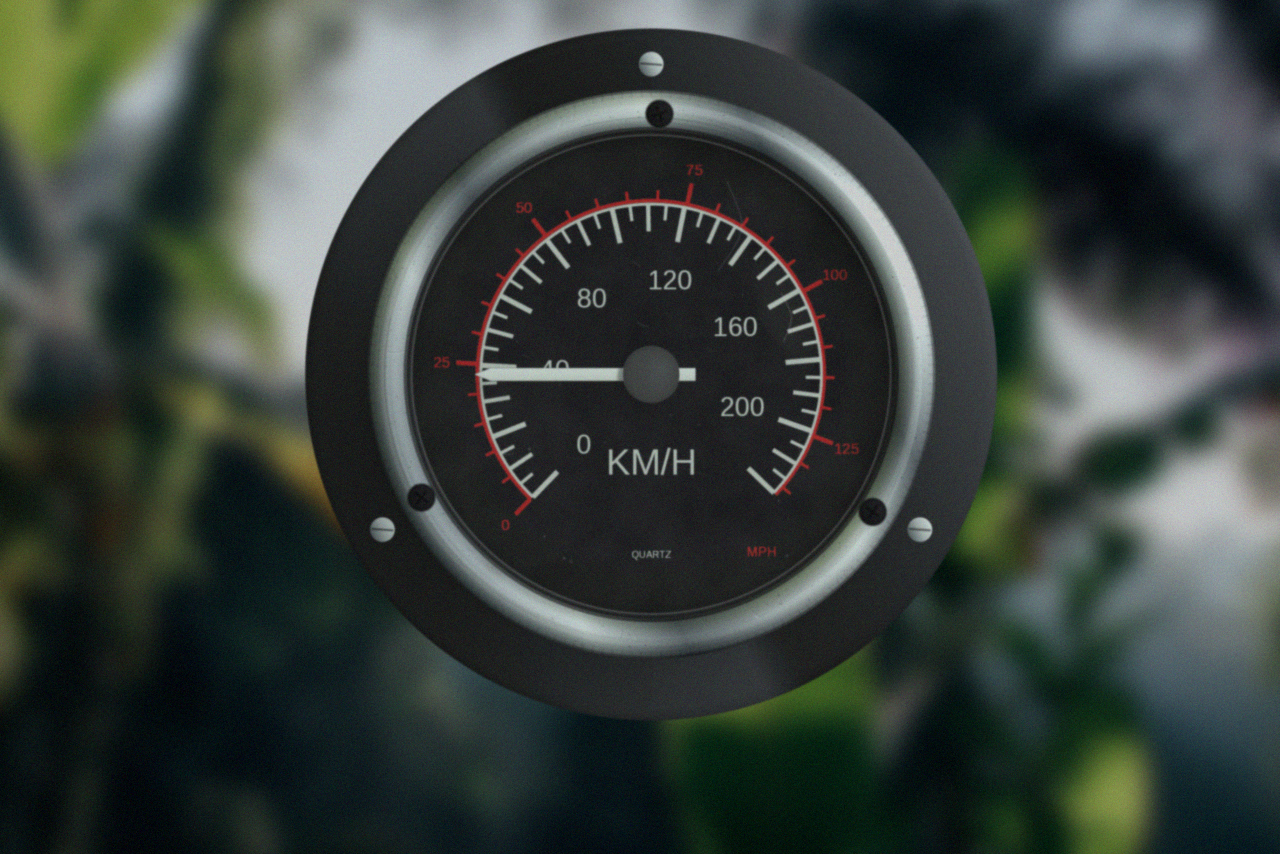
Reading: 37.5,km/h
